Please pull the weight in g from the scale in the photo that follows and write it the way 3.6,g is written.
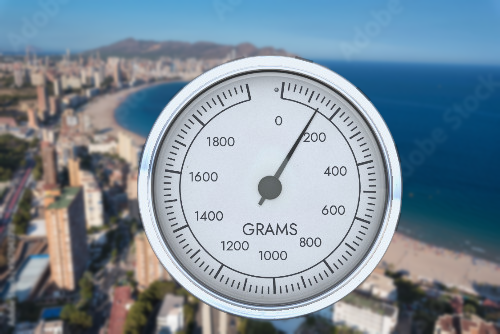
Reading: 140,g
